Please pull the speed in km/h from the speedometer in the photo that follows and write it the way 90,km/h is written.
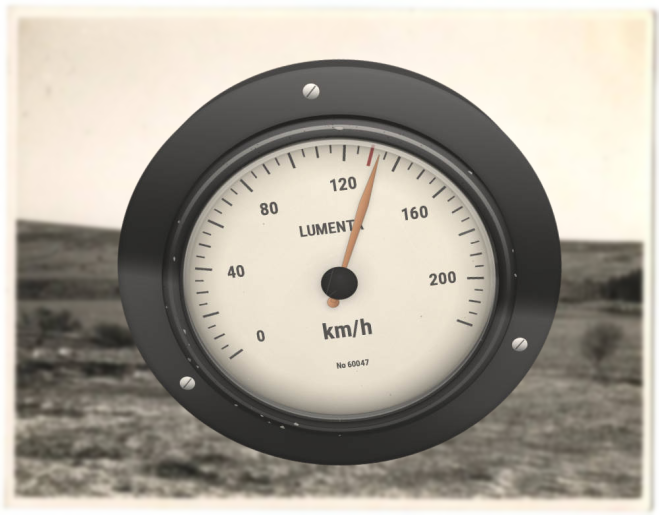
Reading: 132.5,km/h
